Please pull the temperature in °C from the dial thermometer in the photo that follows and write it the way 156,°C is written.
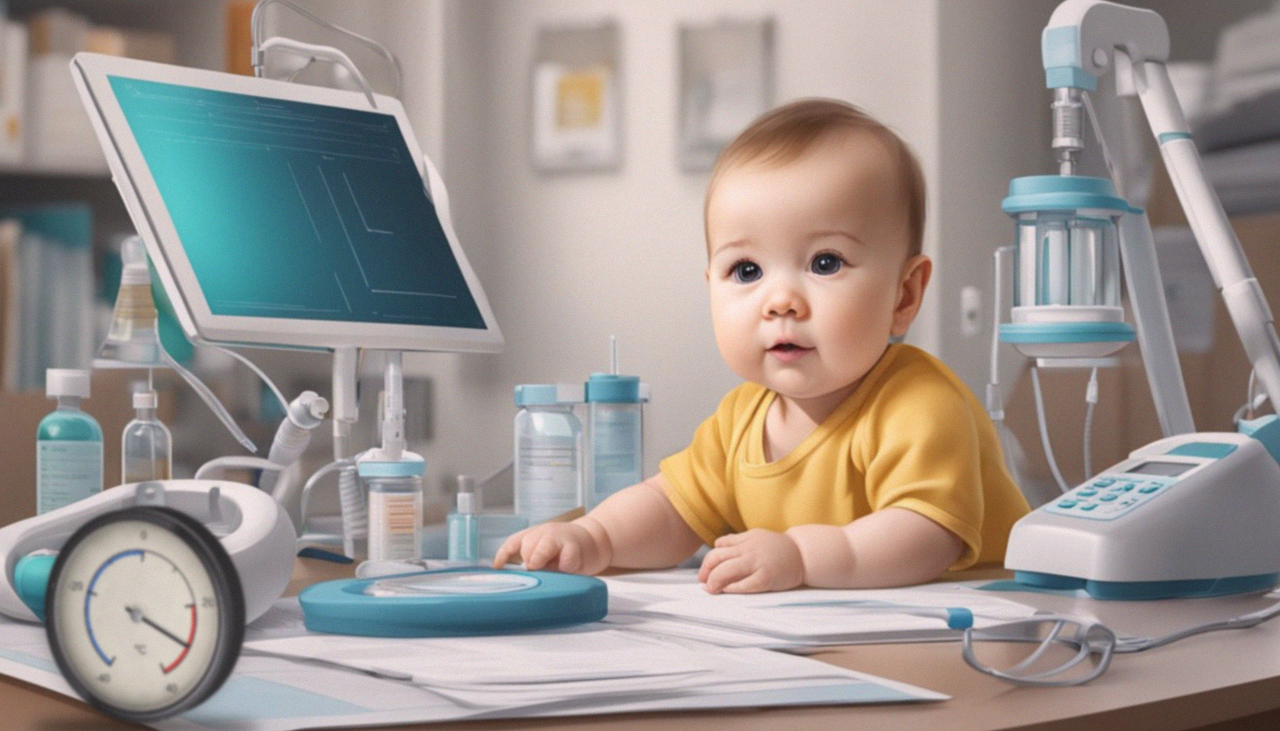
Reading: 30,°C
